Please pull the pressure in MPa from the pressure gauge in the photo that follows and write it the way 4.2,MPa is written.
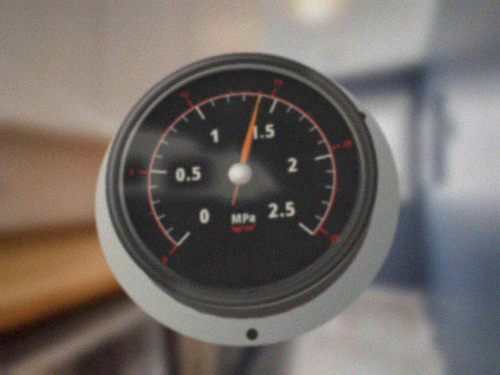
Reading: 1.4,MPa
